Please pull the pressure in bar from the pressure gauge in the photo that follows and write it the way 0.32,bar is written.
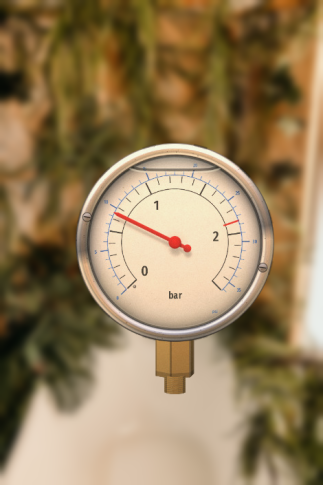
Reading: 0.65,bar
